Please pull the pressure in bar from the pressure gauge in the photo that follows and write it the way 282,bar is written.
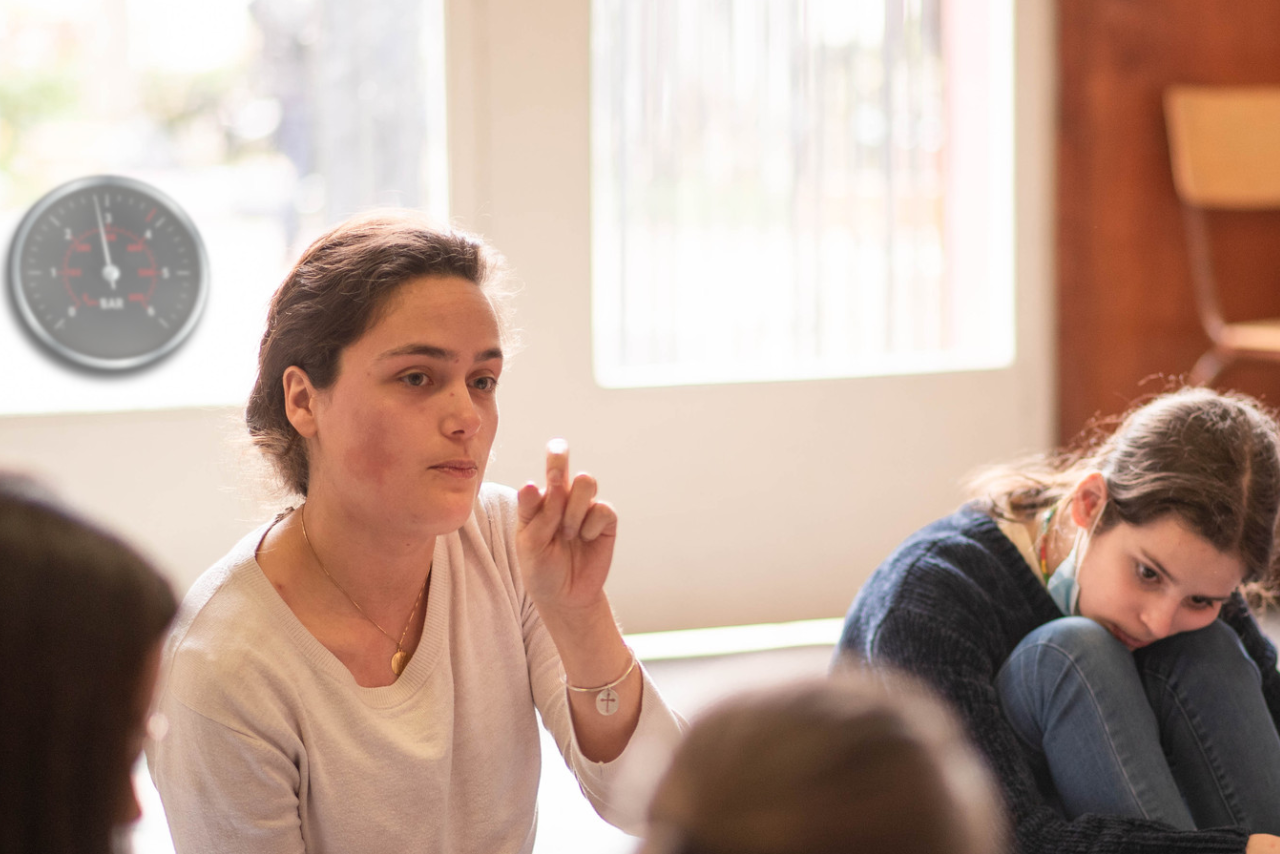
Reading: 2.8,bar
